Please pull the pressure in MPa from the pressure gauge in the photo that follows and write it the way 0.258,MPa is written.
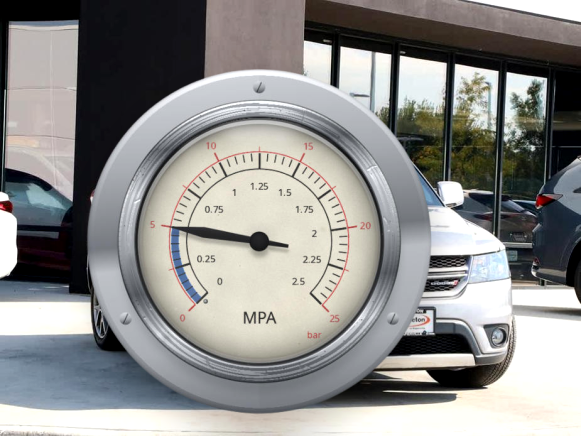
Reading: 0.5,MPa
